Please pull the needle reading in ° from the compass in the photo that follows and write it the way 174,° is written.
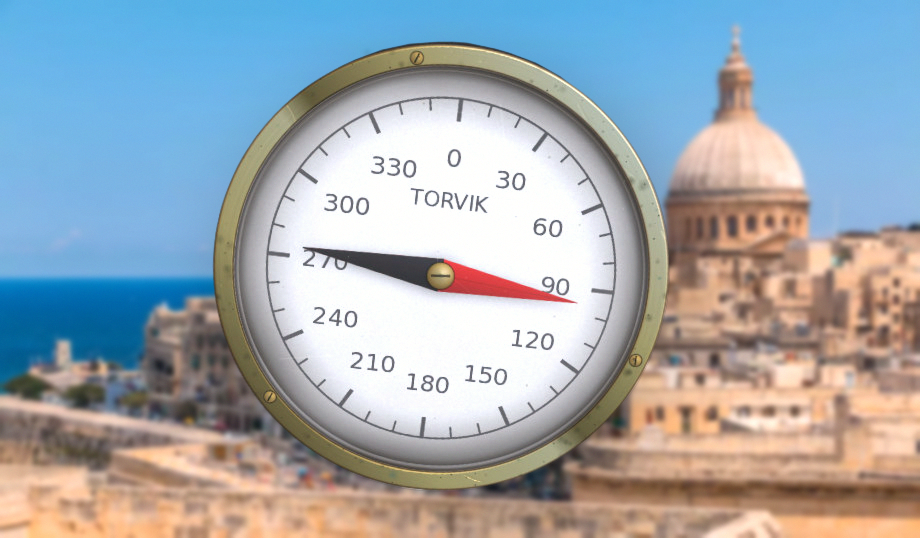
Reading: 95,°
